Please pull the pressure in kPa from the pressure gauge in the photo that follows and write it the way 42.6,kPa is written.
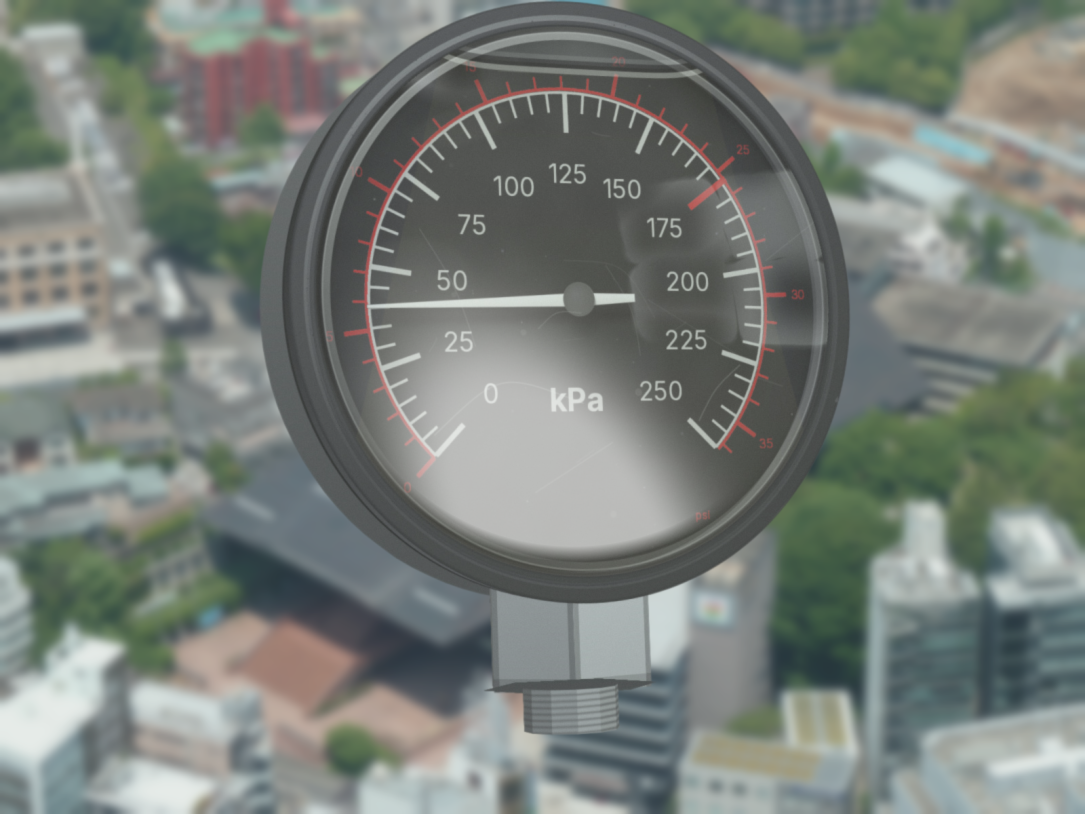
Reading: 40,kPa
